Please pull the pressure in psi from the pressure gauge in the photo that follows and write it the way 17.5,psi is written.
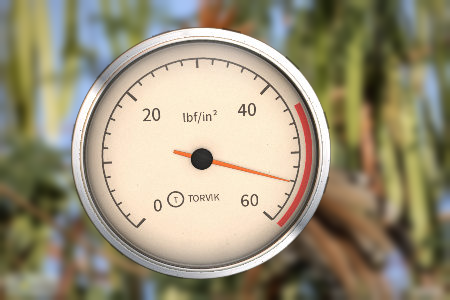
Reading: 54,psi
